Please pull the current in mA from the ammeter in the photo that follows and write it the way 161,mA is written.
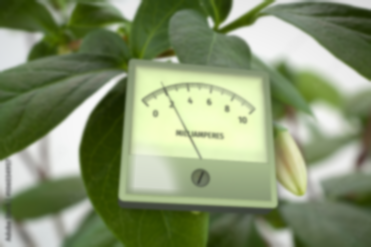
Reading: 2,mA
